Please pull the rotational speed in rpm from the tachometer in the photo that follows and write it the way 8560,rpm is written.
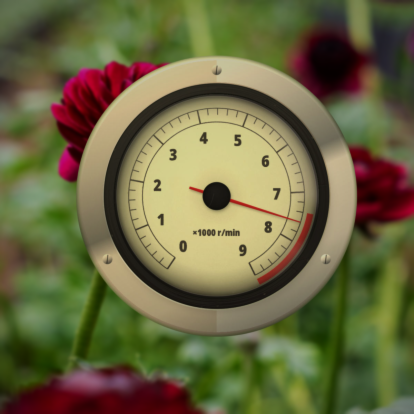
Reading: 7600,rpm
